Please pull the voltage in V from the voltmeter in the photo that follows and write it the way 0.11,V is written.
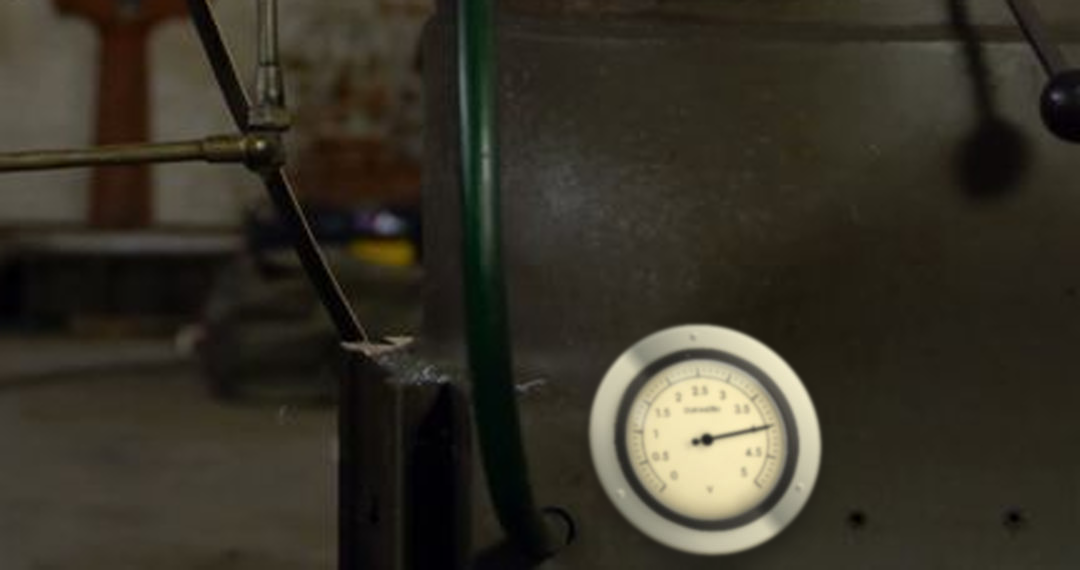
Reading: 4,V
